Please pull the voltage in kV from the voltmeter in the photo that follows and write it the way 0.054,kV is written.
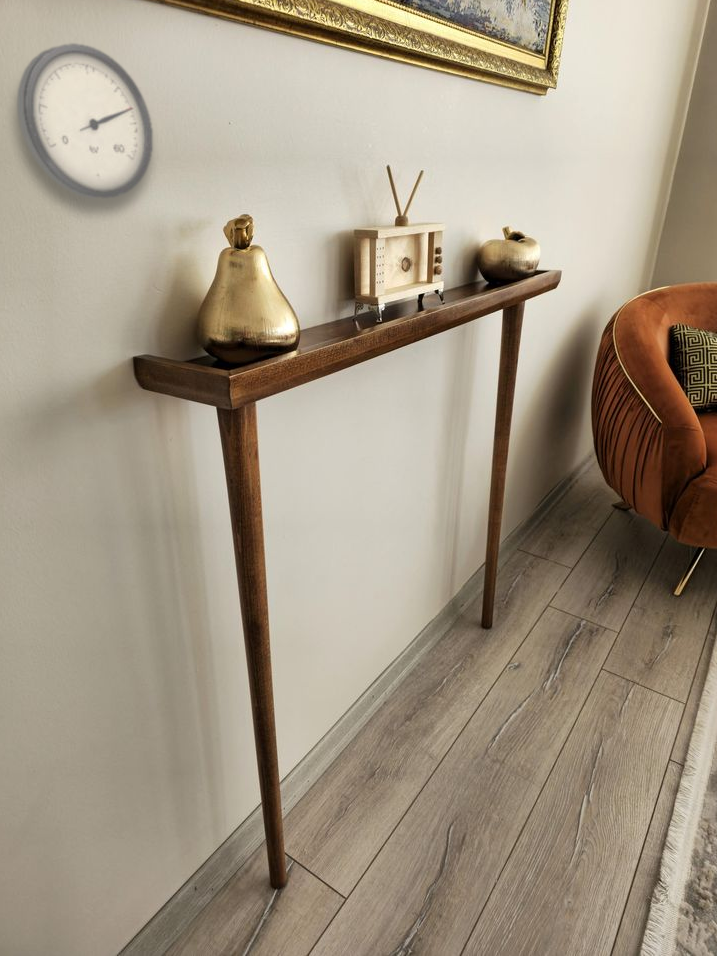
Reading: 46,kV
